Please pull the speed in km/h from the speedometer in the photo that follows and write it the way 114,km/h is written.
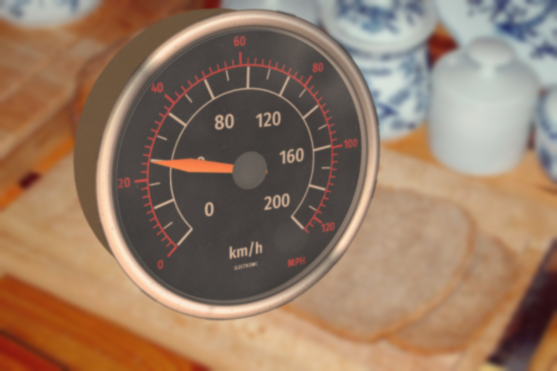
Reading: 40,km/h
